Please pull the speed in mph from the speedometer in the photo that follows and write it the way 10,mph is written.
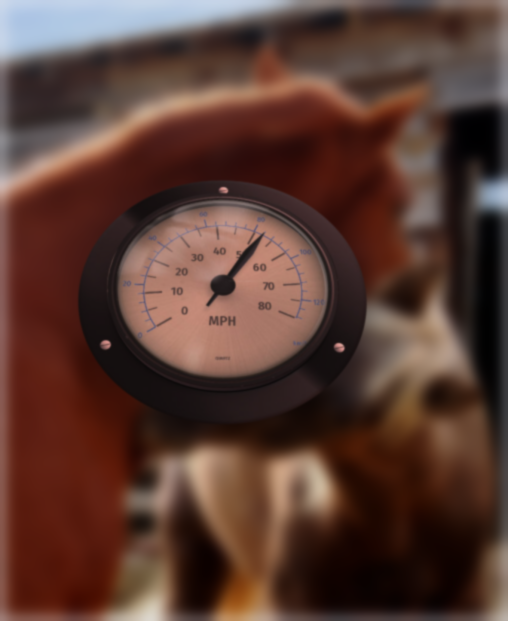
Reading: 52.5,mph
